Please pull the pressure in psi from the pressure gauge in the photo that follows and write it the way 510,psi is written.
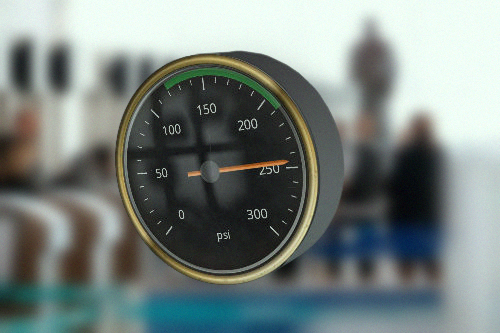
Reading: 245,psi
